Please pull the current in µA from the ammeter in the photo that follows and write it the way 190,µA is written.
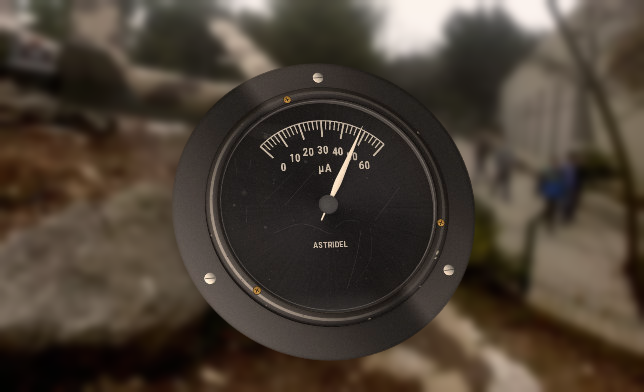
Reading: 48,µA
